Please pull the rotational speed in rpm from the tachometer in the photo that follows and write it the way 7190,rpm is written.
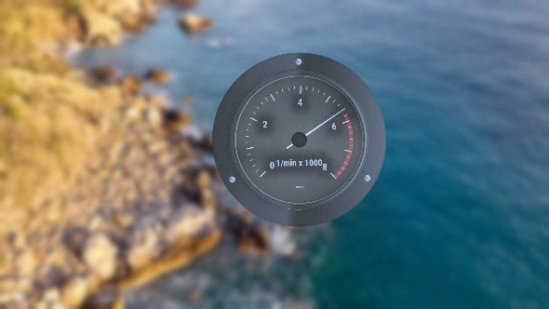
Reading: 5600,rpm
